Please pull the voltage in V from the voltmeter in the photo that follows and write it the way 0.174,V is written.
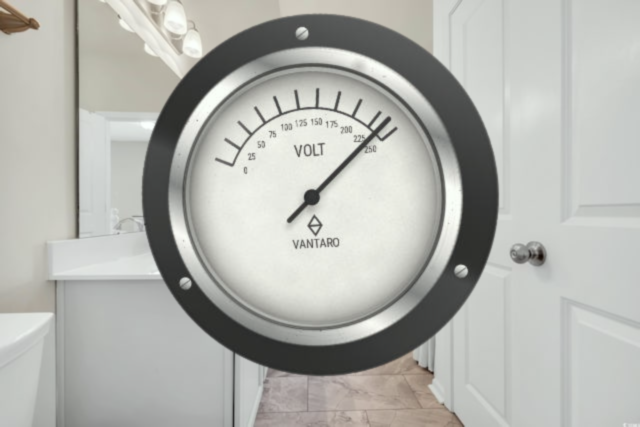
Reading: 237.5,V
